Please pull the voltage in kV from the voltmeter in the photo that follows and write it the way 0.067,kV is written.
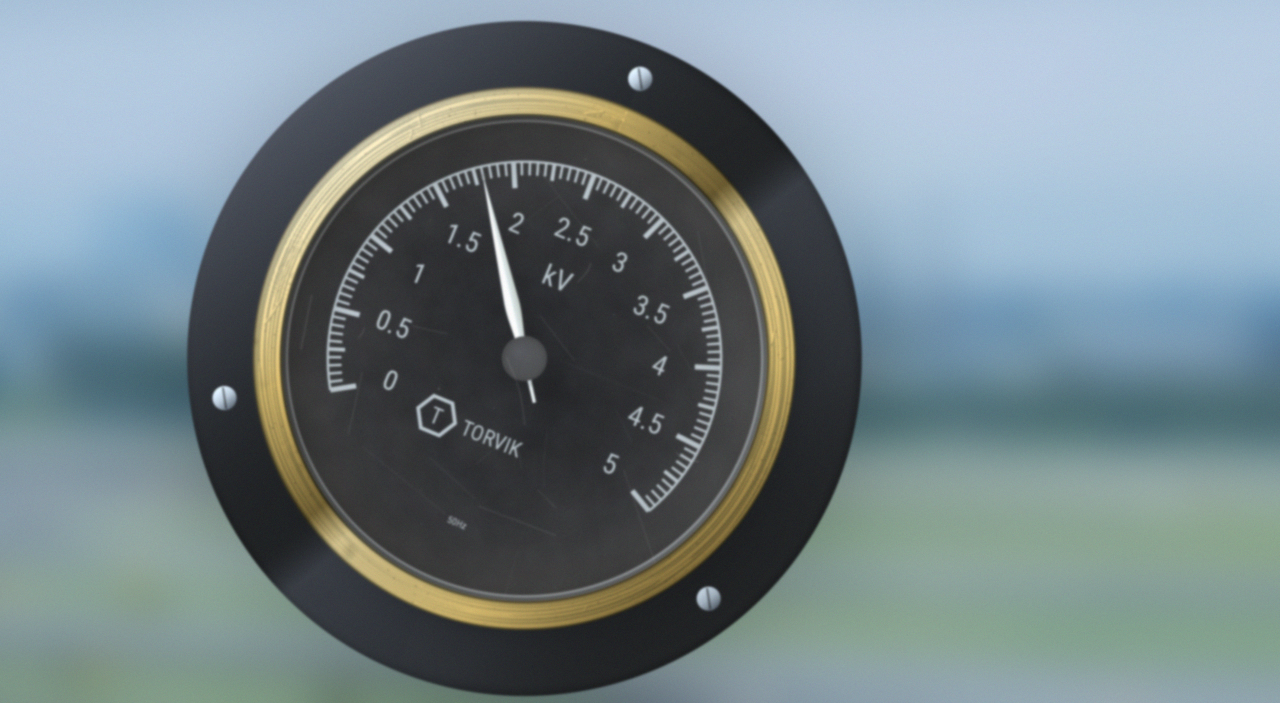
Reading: 1.8,kV
